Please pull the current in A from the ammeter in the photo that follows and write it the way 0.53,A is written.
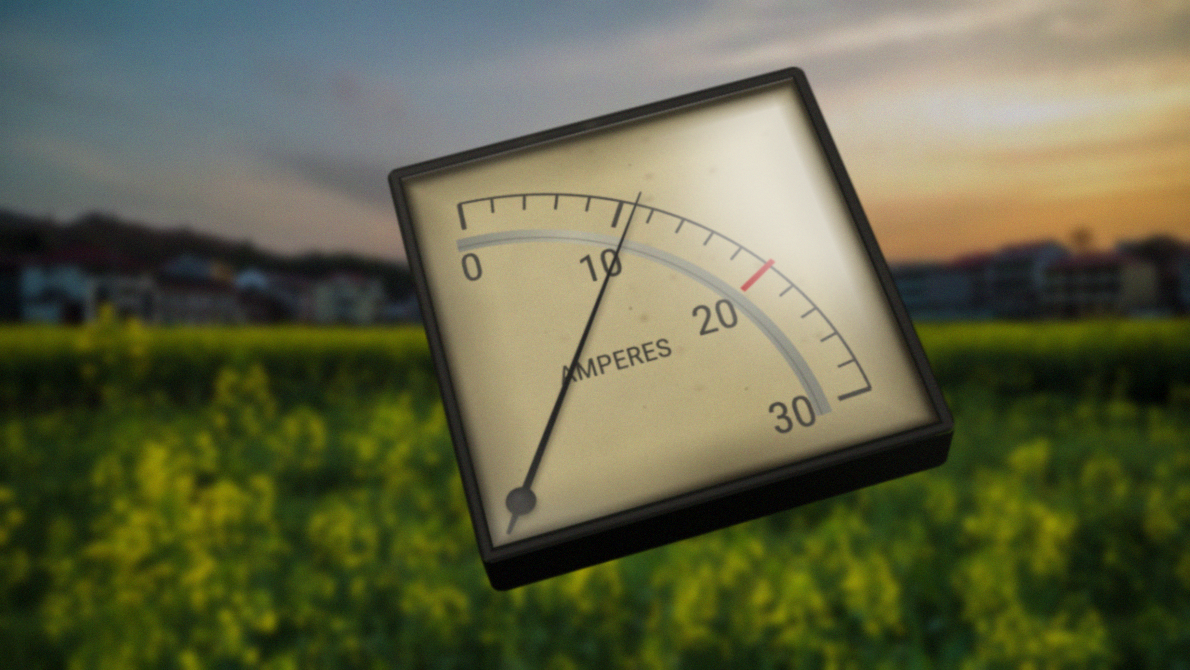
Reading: 11,A
